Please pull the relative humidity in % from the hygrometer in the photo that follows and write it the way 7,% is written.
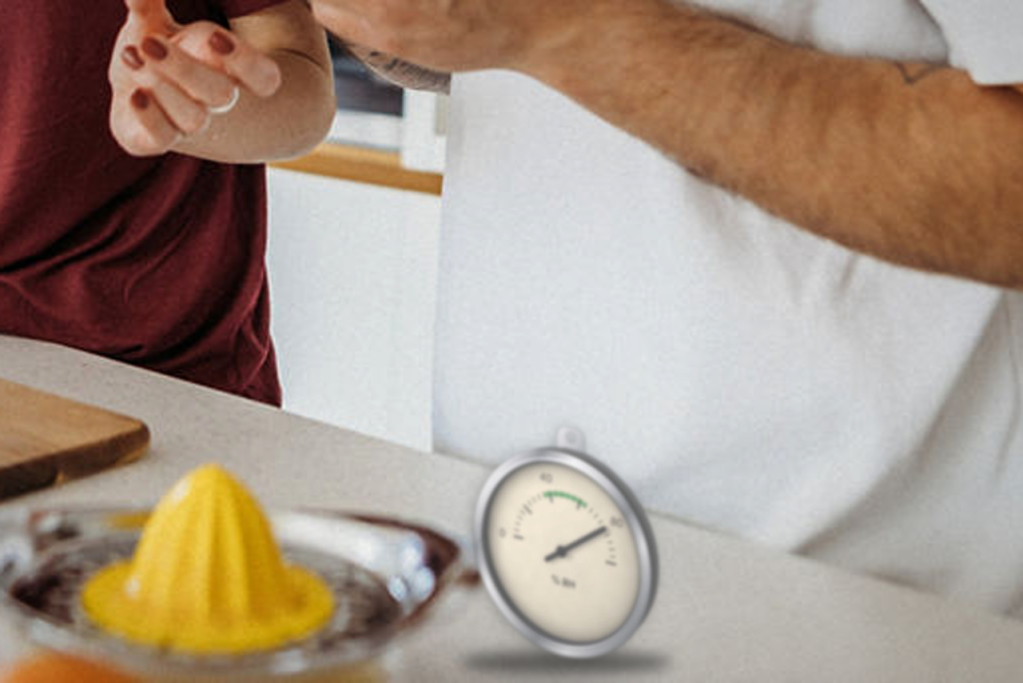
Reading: 80,%
